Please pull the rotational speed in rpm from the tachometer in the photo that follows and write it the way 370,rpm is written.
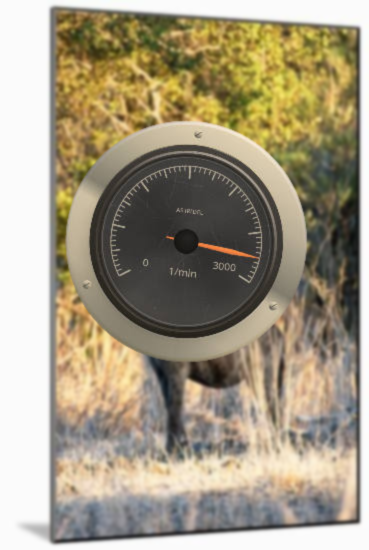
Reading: 2750,rpm
